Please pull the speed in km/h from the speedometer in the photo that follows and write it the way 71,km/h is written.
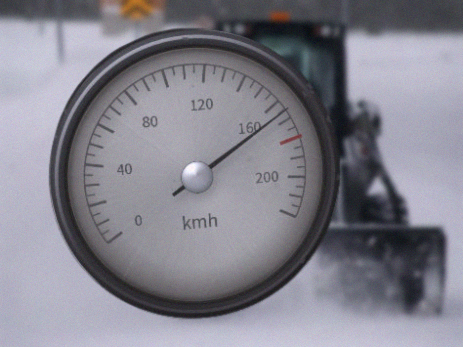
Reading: 165,km/h
